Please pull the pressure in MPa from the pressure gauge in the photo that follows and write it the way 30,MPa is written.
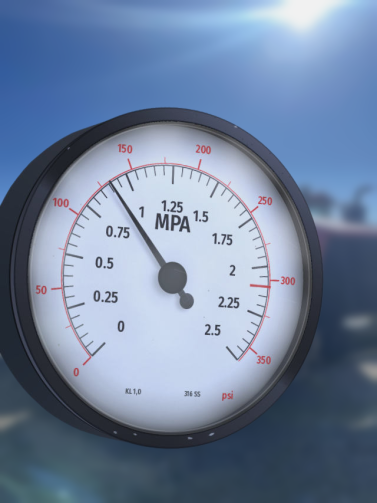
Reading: 0.9,MPa
